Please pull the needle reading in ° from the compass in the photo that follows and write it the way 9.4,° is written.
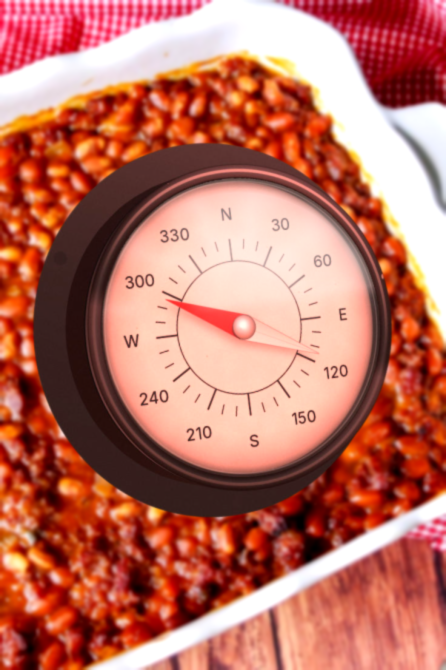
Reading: 295,°
